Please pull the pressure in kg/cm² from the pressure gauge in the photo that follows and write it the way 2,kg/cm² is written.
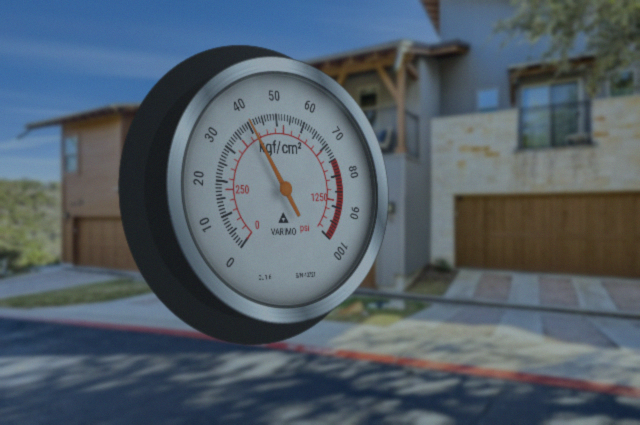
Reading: 40,kg/cm²
